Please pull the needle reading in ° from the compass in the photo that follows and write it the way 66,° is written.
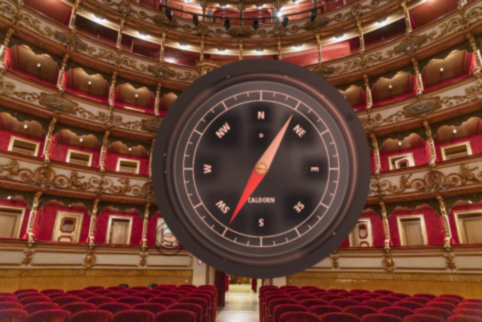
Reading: 210,°
